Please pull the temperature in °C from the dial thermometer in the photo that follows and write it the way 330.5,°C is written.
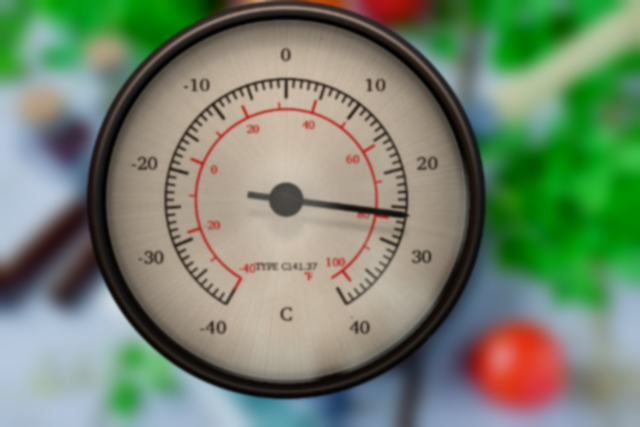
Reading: 26,°C
